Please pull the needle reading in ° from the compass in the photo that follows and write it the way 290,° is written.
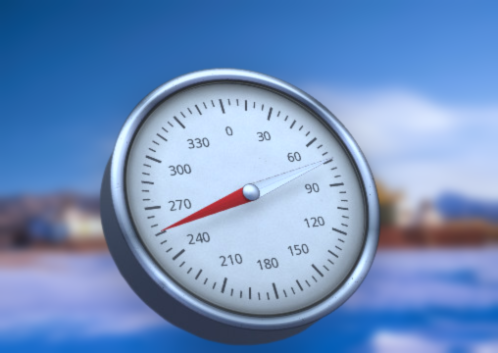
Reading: 255,°
